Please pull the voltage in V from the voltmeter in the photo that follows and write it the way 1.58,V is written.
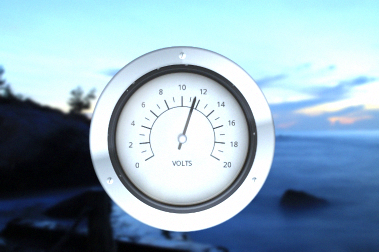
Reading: 11.5,V
